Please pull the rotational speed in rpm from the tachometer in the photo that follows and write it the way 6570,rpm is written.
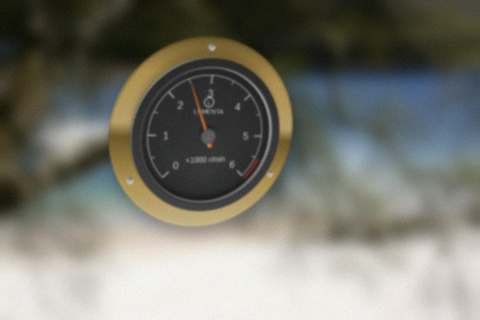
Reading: 2500,rpm
